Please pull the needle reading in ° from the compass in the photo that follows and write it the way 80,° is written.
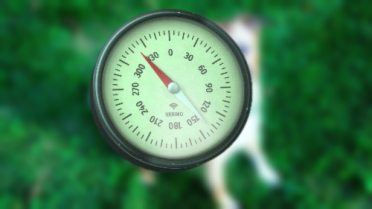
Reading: 320,°
